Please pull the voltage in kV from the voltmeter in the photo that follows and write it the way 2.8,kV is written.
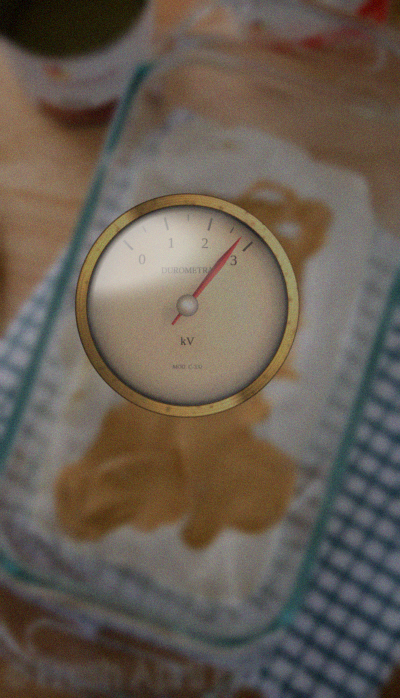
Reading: 2.75,kV
